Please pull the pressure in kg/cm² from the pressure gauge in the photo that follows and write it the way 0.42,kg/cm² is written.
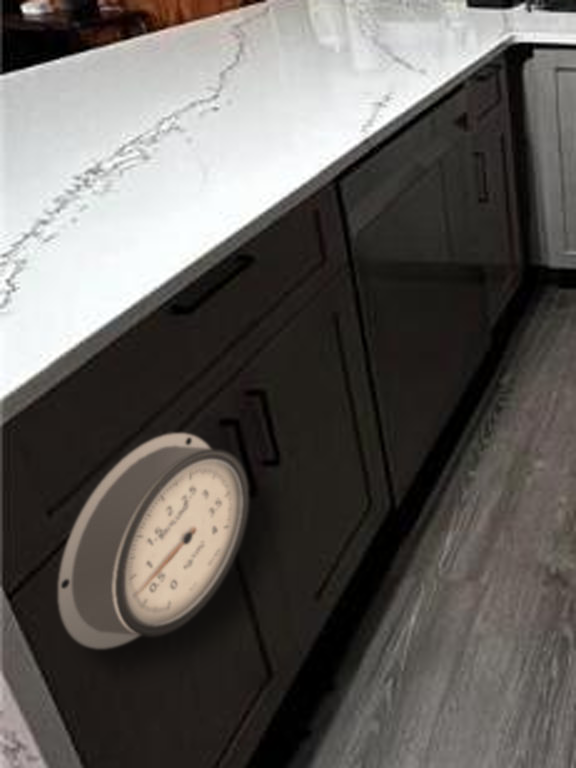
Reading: 0.75,kg/cm²
